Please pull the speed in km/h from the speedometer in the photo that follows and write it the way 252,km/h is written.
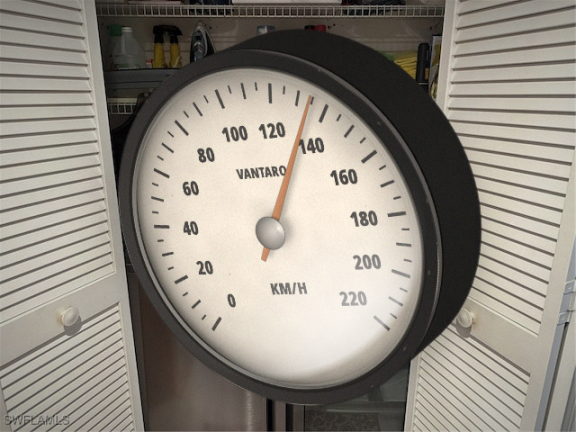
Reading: 135,km/h
